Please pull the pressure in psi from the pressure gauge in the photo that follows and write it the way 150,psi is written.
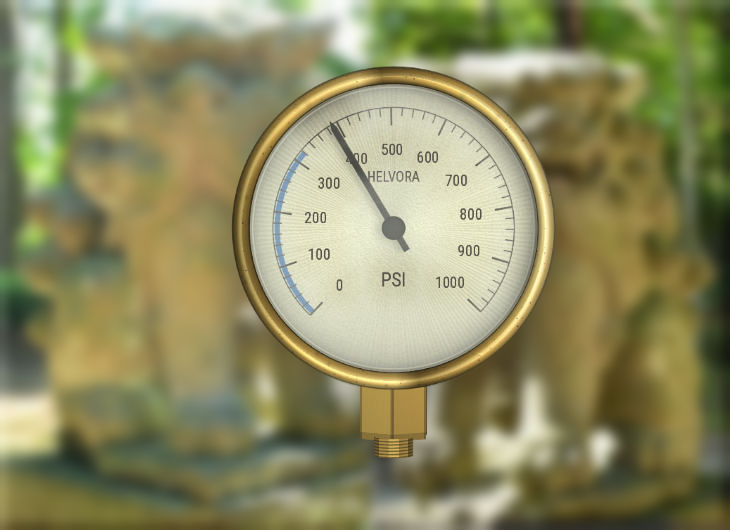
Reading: 390,psi
